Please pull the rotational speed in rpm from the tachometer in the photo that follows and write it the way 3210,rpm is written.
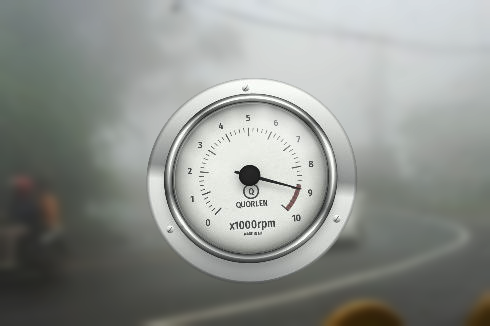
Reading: 9000,rpm
